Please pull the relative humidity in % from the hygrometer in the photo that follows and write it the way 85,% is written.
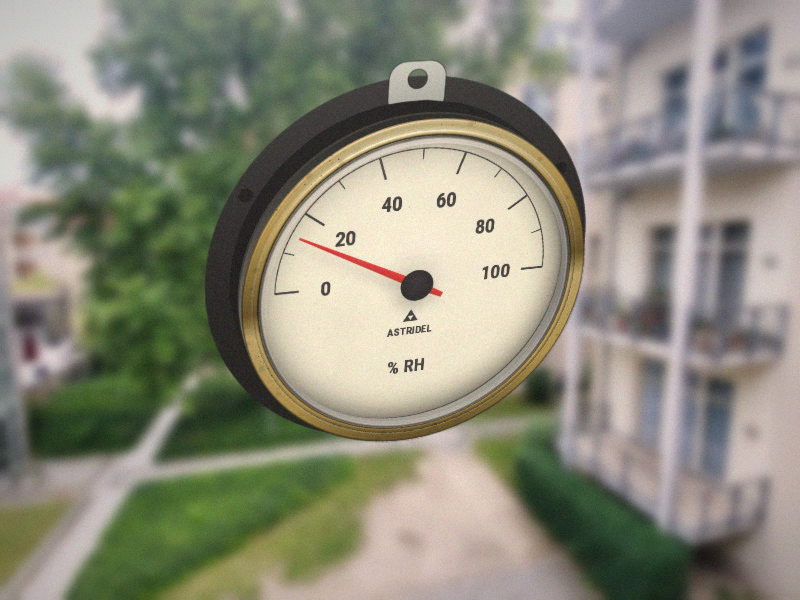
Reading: 15,%
